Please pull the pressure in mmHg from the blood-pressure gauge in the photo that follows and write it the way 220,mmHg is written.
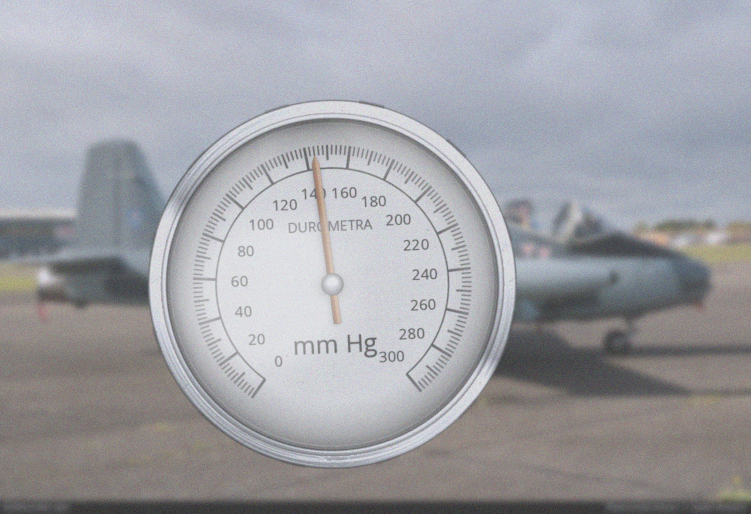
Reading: 144,mmHg
